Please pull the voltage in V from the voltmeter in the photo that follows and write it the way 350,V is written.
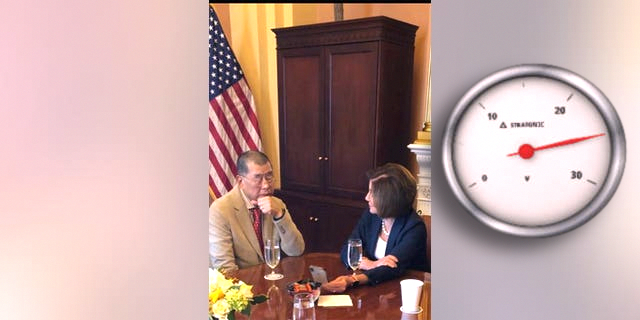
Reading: 25,V
